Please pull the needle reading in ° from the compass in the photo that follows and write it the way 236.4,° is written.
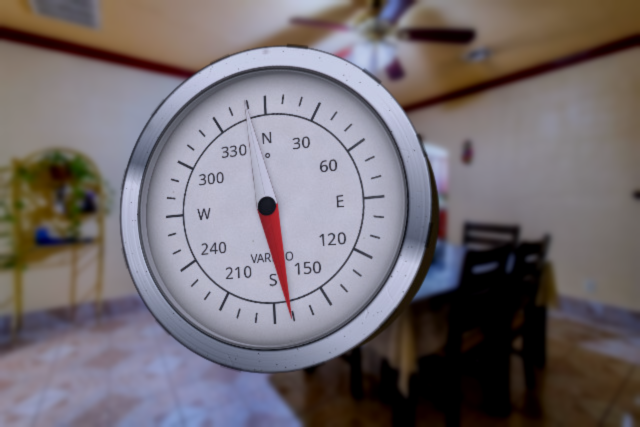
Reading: 170,°
